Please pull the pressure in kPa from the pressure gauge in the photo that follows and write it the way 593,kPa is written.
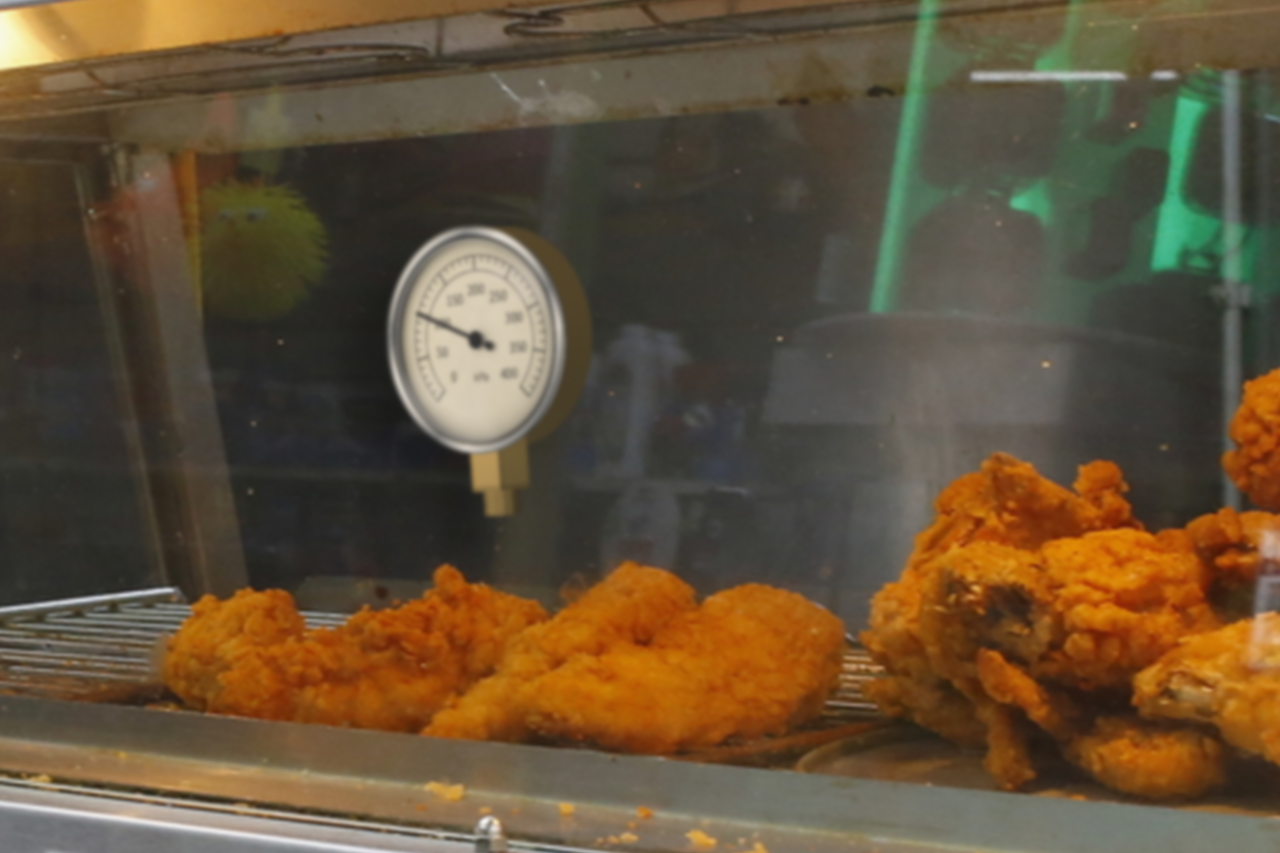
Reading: 100,kPa
